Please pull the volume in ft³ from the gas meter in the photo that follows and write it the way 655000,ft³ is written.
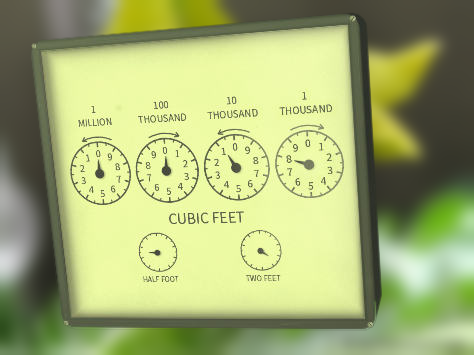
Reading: 800,ft³
